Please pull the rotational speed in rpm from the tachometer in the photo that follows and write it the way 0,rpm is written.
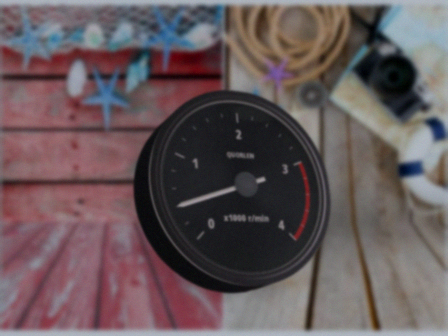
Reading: 400,rpm
